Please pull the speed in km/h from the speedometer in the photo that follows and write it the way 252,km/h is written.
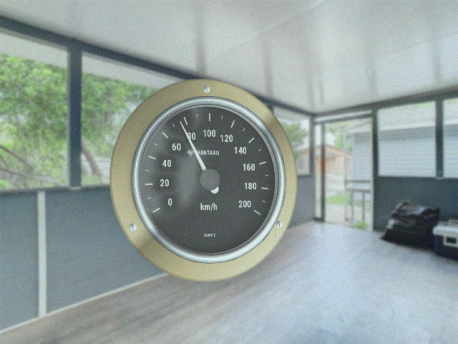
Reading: 75,km/h
